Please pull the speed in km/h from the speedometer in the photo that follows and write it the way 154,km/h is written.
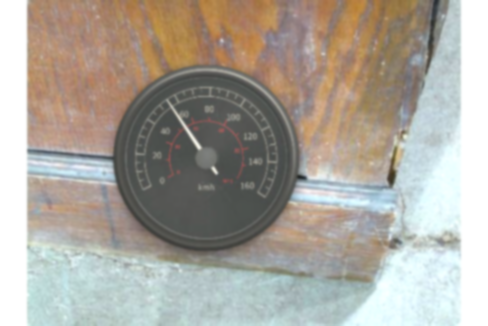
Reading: 55,km/h
